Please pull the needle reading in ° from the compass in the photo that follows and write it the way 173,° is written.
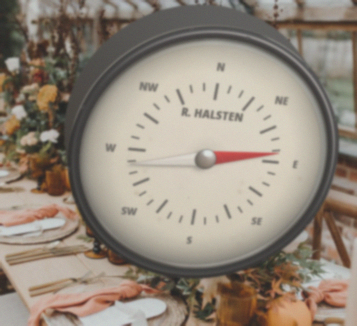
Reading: 80,°
